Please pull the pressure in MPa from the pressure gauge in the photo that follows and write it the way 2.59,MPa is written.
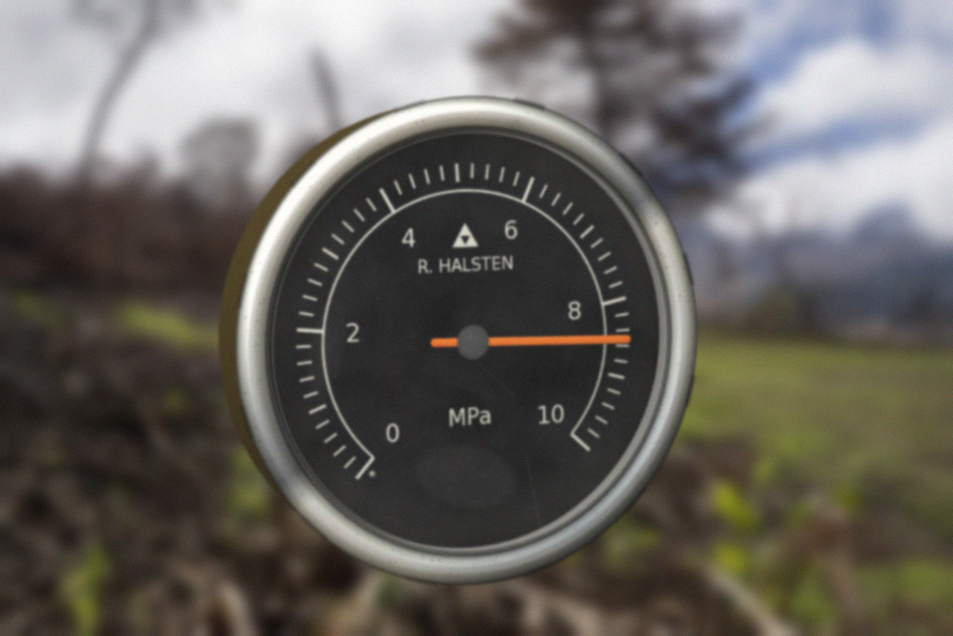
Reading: 8.5,MPa
